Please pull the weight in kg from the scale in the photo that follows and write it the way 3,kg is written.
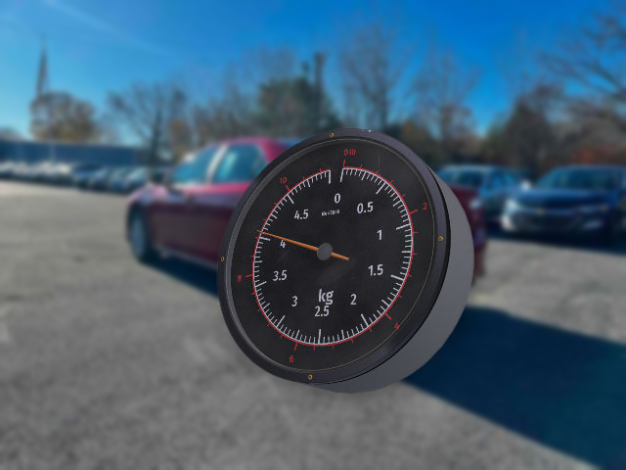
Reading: 4.05,kg
